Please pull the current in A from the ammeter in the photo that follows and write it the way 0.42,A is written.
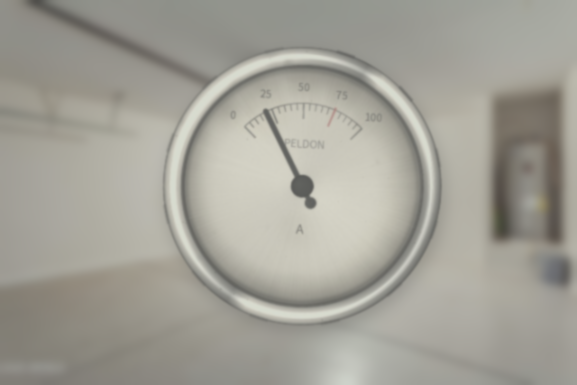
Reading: 20,A
